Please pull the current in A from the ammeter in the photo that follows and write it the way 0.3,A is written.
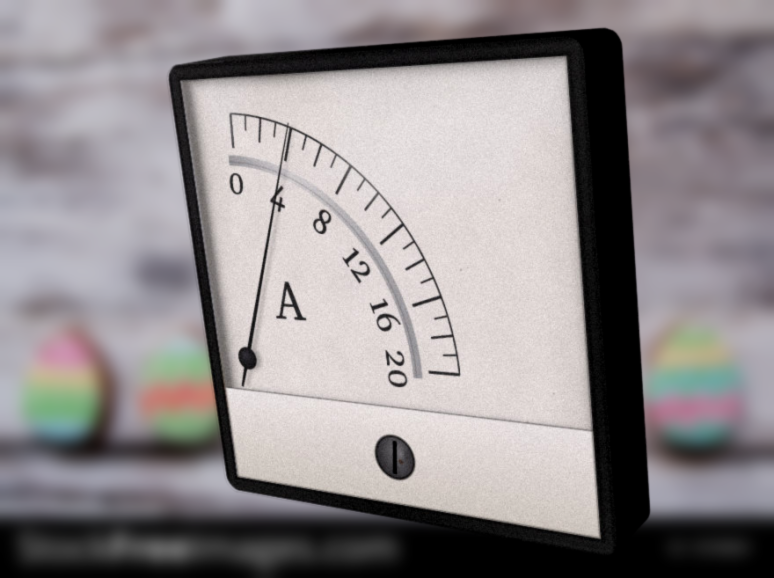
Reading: 4,A
